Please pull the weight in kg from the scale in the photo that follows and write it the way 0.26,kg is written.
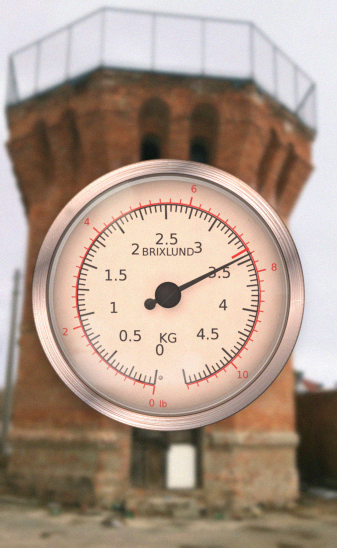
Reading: 3.45,kg
